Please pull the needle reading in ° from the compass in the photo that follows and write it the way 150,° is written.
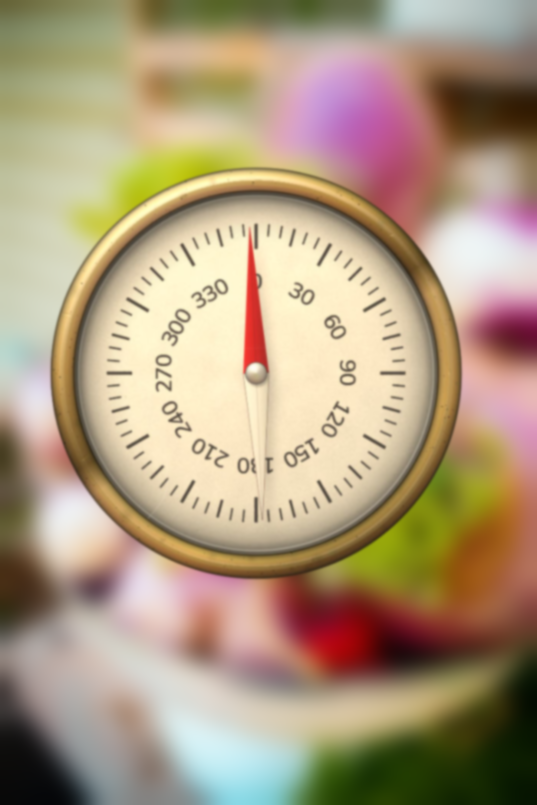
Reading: 357.5,°
